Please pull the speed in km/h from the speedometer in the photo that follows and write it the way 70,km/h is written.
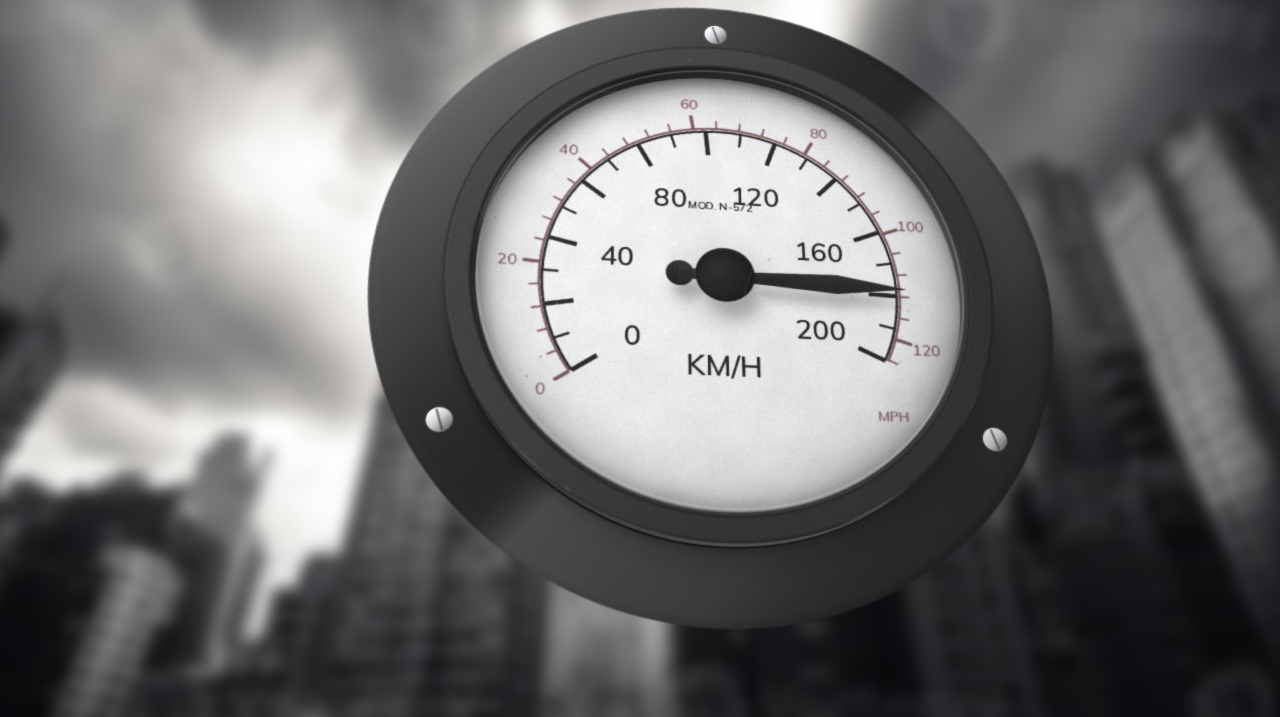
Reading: 180,km/h
